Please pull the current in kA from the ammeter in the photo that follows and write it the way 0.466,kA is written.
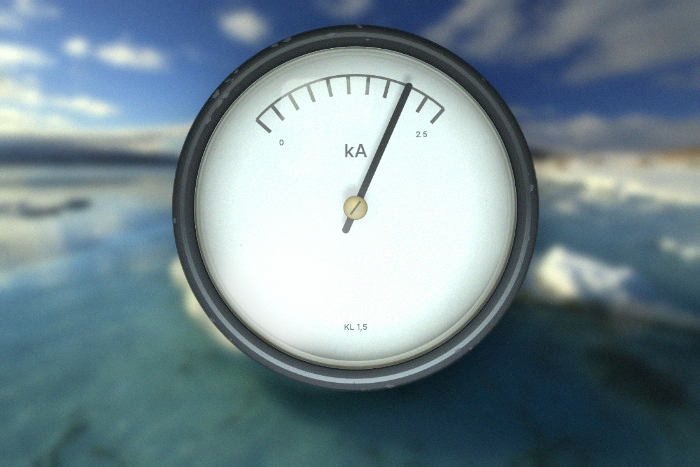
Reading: 2,kA
